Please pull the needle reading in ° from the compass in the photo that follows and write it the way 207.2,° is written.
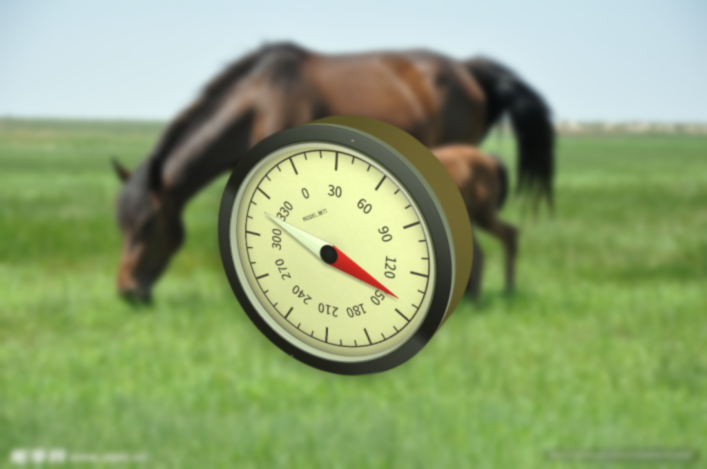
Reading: 140,°
